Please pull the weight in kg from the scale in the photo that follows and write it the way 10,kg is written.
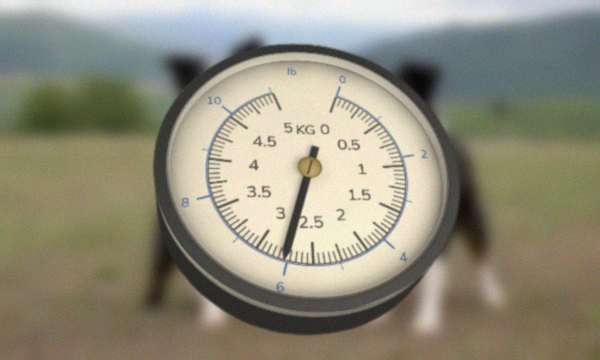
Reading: 2.75,kg
